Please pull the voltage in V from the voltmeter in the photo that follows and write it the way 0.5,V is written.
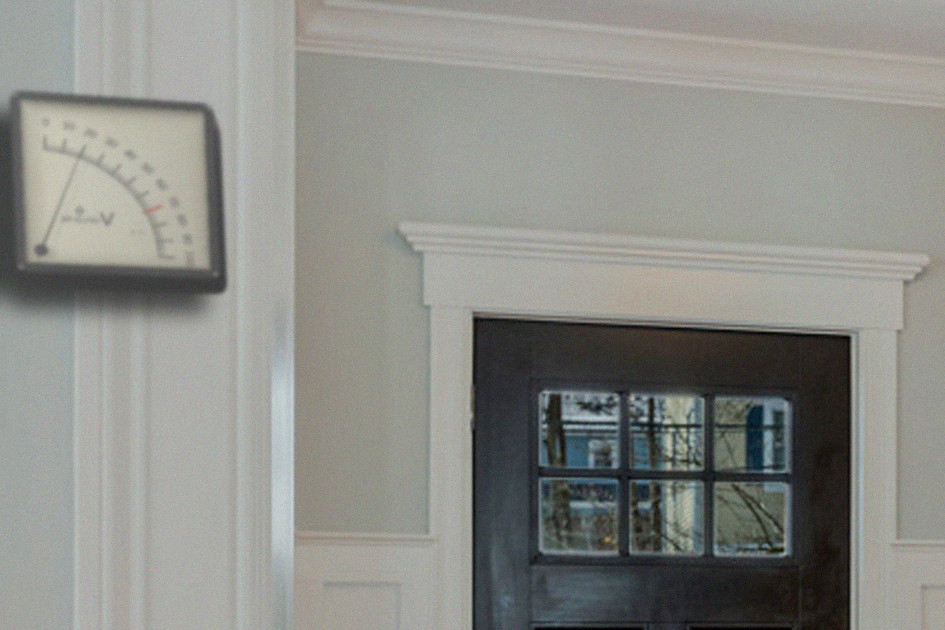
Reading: 20,V
